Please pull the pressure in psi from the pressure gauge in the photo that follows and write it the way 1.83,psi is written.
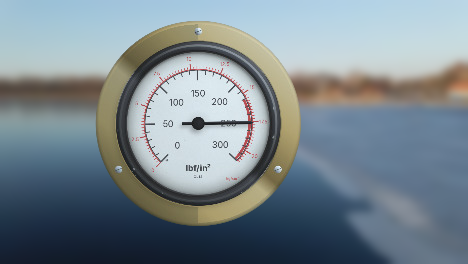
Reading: 250,psi
